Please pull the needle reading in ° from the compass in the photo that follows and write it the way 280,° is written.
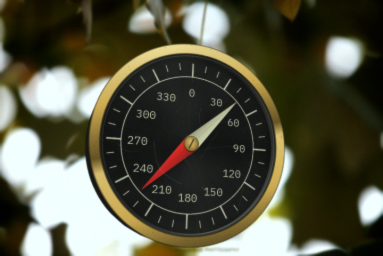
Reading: 225,°
